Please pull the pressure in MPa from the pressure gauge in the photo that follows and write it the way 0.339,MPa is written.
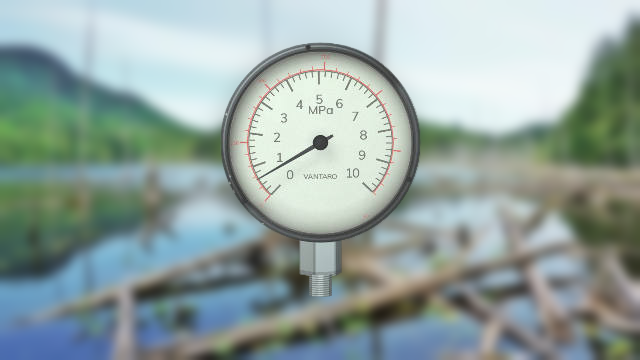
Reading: 0.6,MPa
